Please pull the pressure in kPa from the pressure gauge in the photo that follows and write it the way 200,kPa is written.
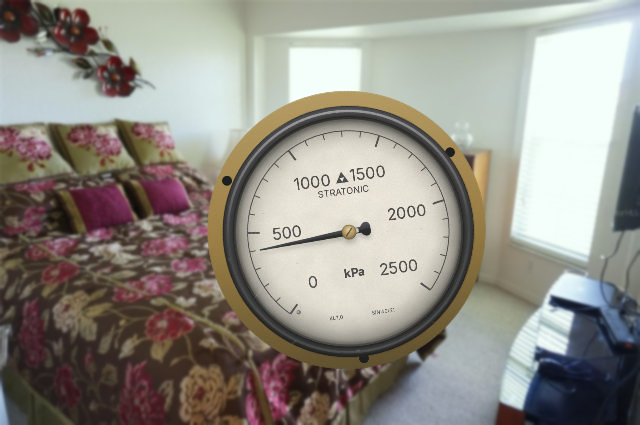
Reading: 400,kPa
